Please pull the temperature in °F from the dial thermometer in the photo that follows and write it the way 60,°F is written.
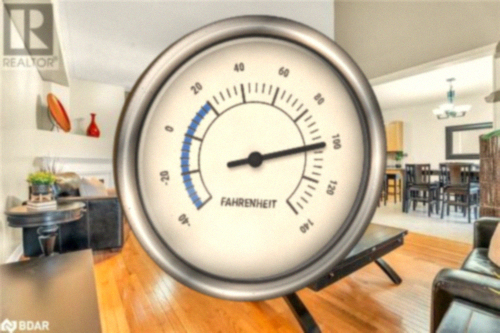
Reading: 100,°F
